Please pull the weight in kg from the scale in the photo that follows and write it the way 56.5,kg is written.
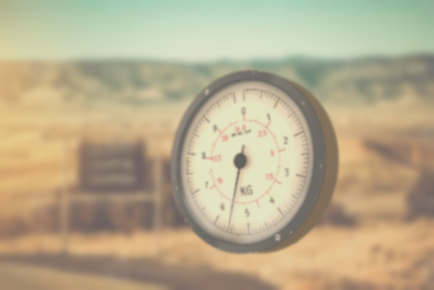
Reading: 5.5,kg
